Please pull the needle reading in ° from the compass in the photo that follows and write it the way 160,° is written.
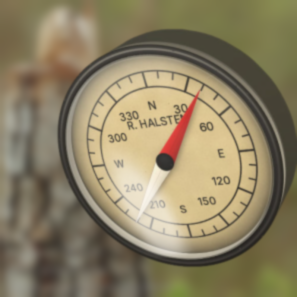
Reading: 40,°
